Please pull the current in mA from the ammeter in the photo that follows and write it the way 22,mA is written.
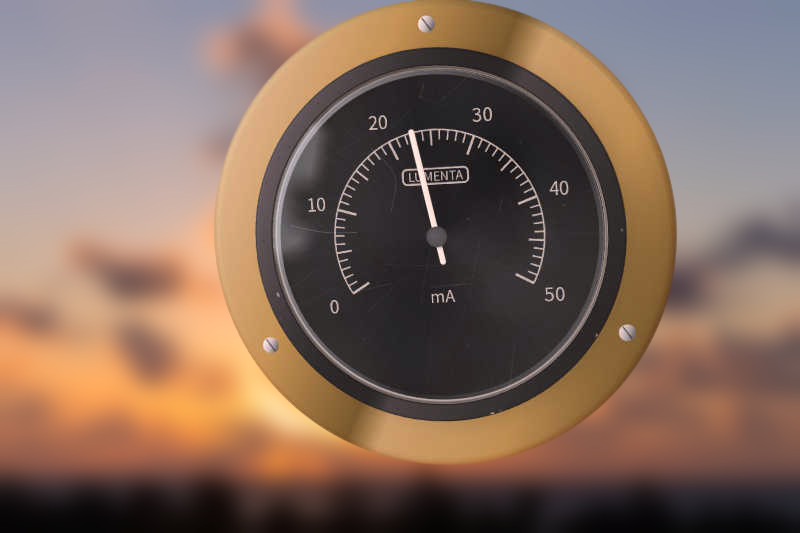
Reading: 23,mA
